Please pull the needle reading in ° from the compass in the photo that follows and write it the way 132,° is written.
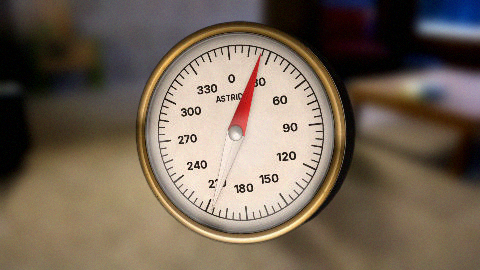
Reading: 25,°
